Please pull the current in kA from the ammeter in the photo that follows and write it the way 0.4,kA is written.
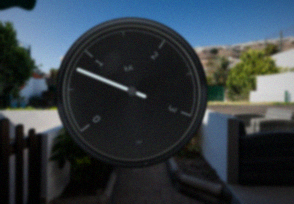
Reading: 0.75,kA
